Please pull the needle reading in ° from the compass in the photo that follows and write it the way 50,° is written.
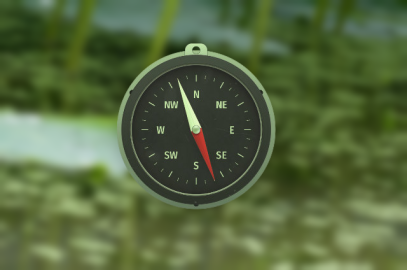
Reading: 160,°
